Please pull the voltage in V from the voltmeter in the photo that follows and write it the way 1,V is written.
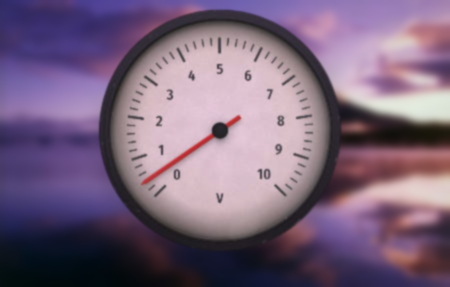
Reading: 0.4,V
